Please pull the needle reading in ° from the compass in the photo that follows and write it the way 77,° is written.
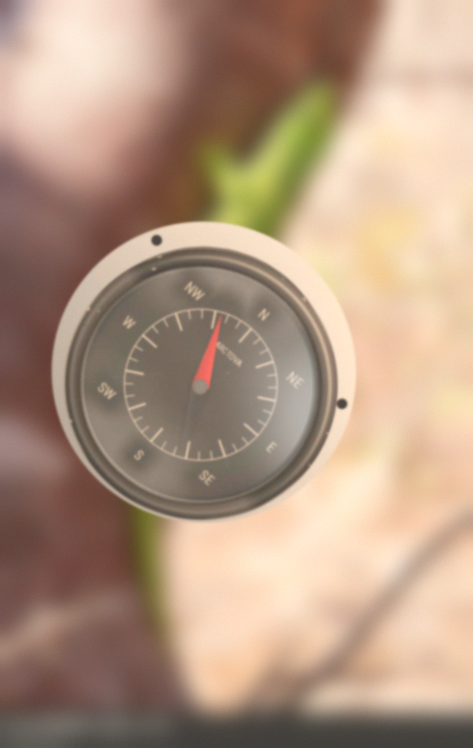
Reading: 335,°
